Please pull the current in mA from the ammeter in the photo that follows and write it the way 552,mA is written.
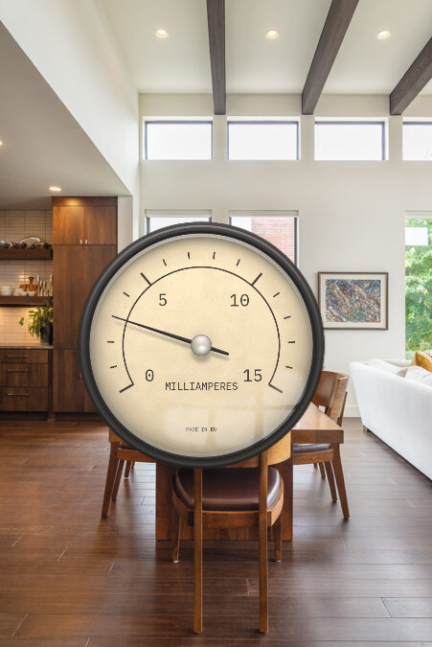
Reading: 3,mA
